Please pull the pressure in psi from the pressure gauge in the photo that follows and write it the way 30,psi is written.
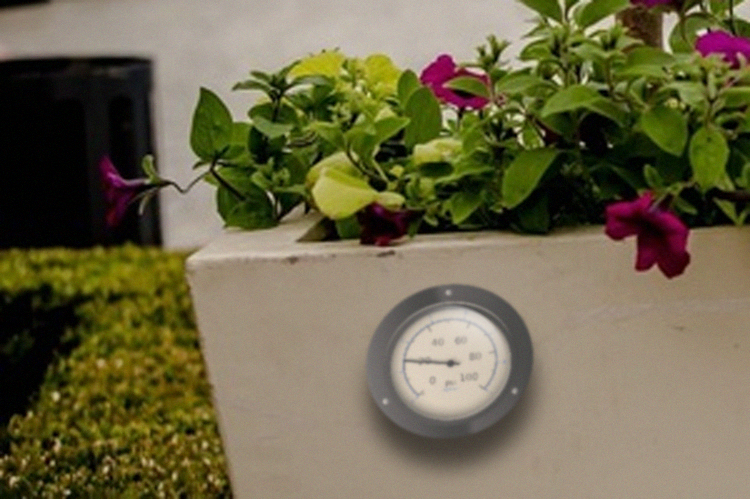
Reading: 20,psi
